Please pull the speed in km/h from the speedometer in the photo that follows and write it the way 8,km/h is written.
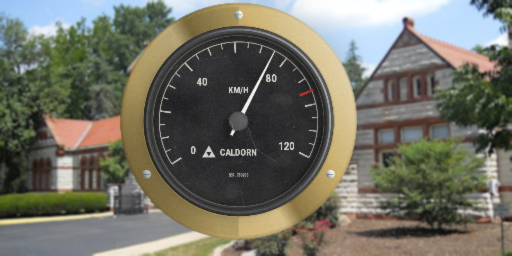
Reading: 75,km/h
